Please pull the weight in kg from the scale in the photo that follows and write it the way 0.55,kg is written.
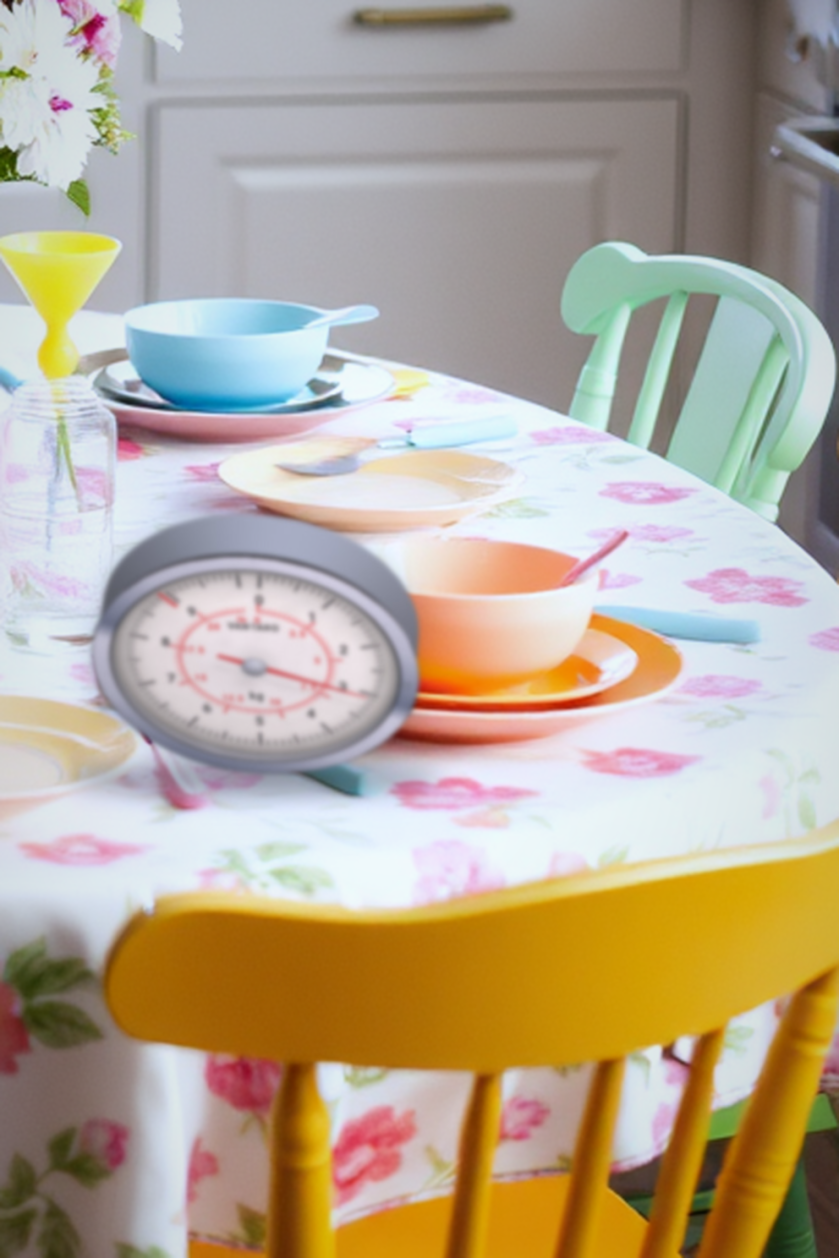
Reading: 3,kg
